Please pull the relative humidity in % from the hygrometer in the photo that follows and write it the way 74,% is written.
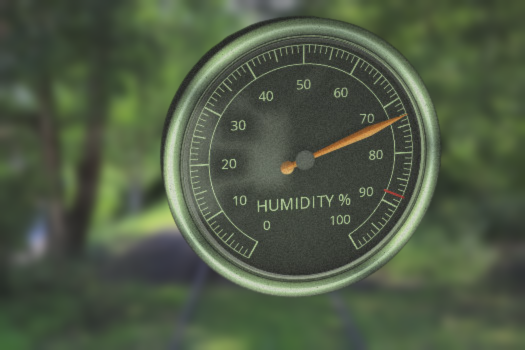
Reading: 73,%
